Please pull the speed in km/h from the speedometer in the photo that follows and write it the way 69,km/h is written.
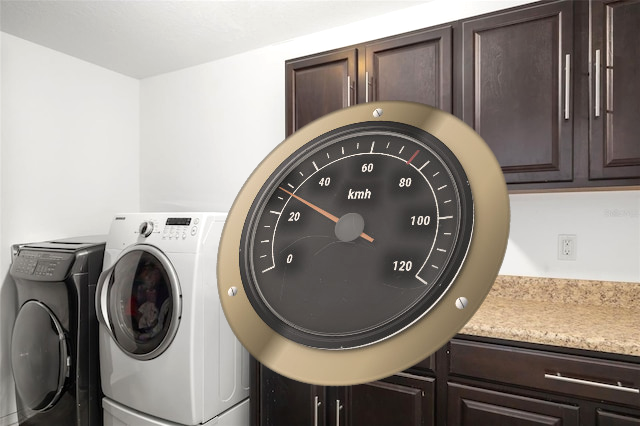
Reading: 27.5,km/h
